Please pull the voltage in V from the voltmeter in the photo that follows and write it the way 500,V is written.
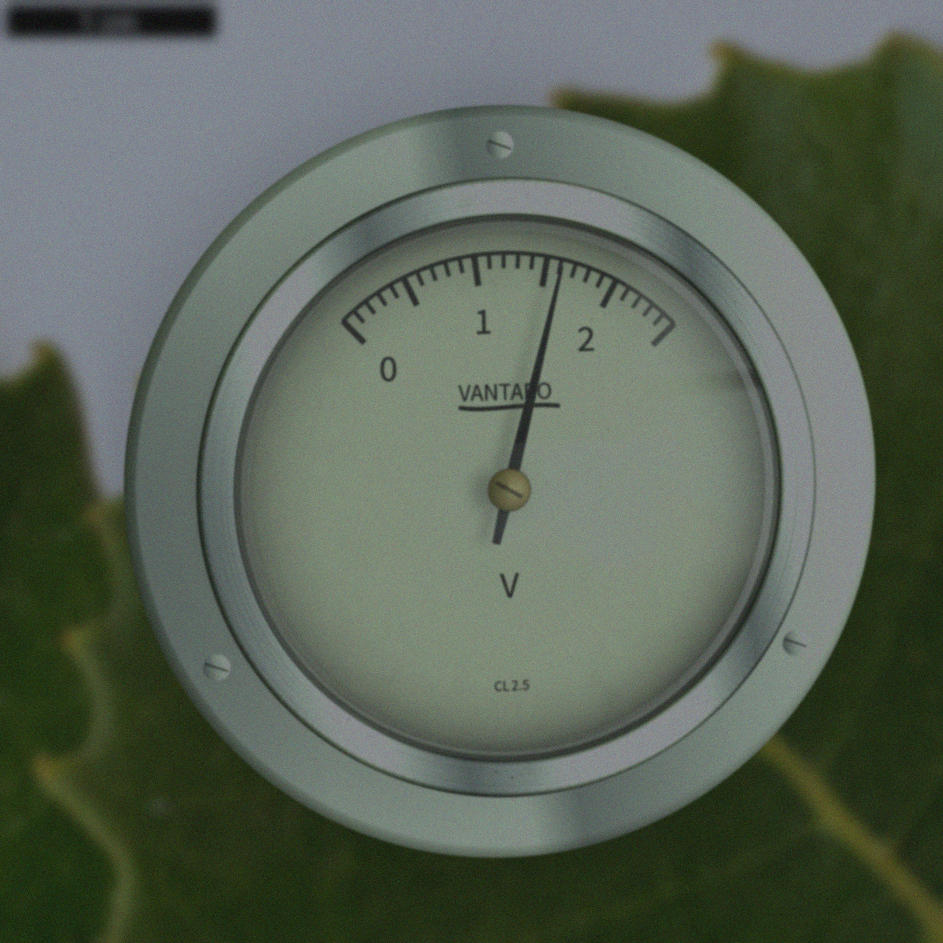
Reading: 1.6,V
